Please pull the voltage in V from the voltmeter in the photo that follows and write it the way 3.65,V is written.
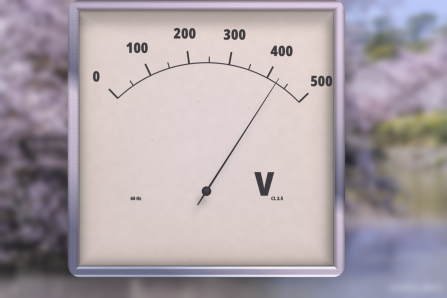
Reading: 425,V
